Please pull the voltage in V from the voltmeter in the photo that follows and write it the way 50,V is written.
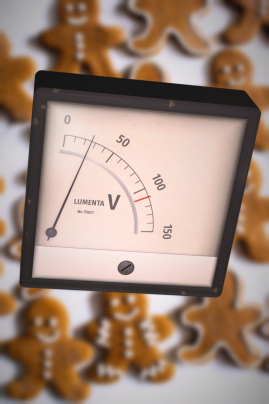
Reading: 25,V
